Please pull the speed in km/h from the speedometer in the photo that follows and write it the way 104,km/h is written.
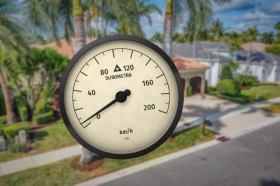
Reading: 5,km/h
